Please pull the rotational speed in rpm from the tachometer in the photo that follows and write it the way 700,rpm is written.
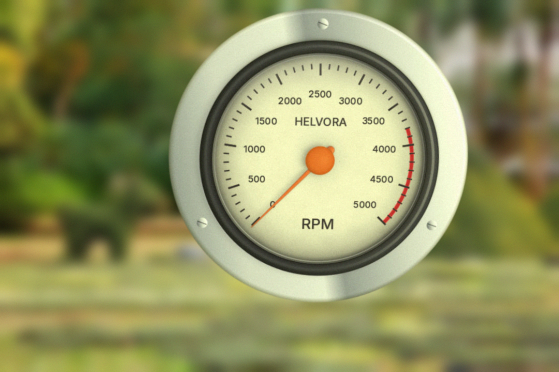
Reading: 0,rpm
